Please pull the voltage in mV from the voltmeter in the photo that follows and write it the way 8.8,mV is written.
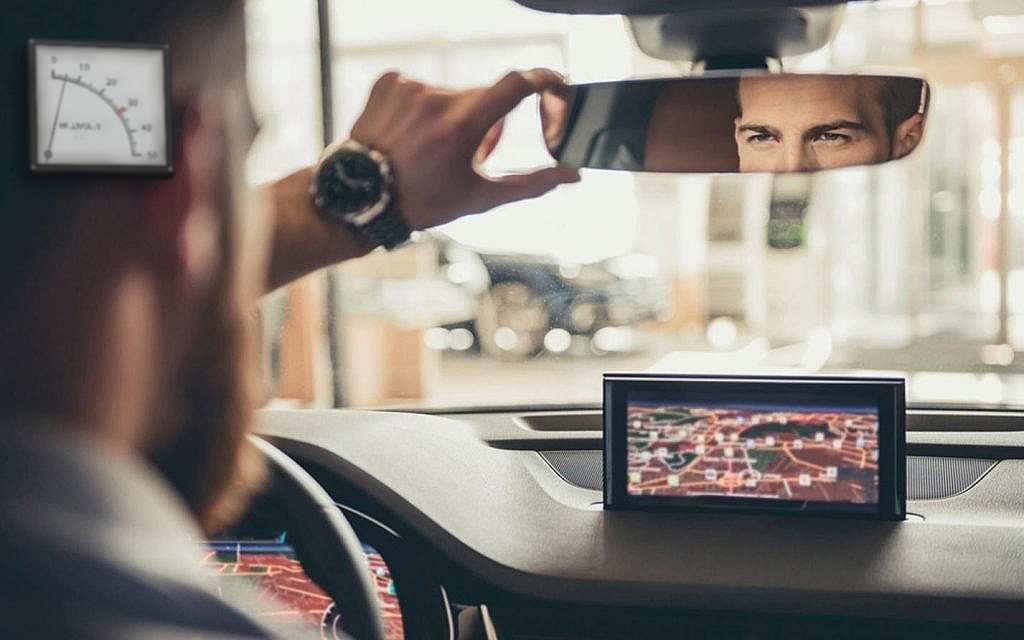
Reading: 5,mV
